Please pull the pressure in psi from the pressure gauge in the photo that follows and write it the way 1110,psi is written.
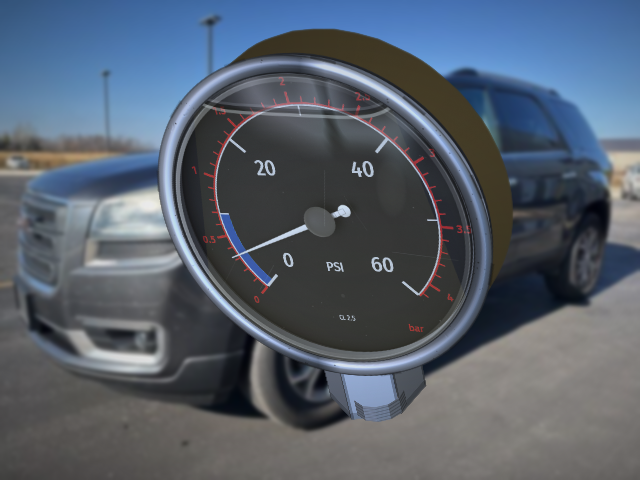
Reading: 5,psi
